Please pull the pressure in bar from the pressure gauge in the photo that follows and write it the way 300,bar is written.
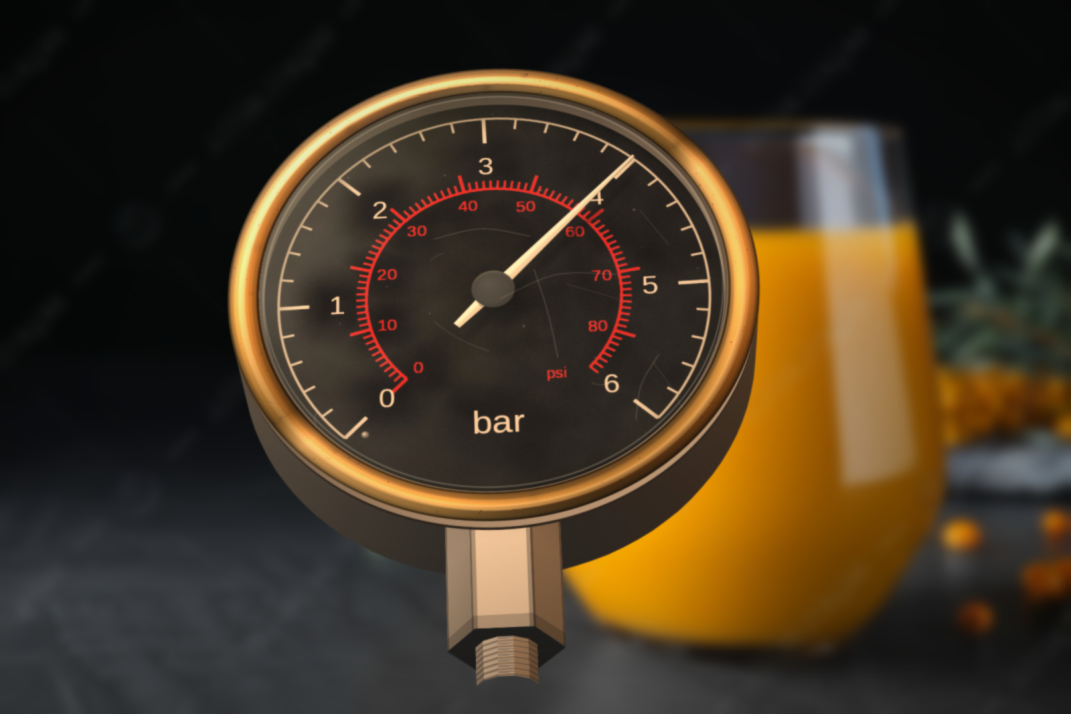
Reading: 4,bar
